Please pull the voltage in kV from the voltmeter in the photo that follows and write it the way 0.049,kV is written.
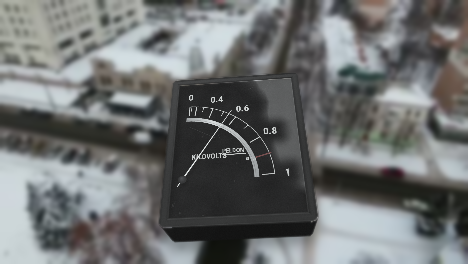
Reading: 0.55,kV
